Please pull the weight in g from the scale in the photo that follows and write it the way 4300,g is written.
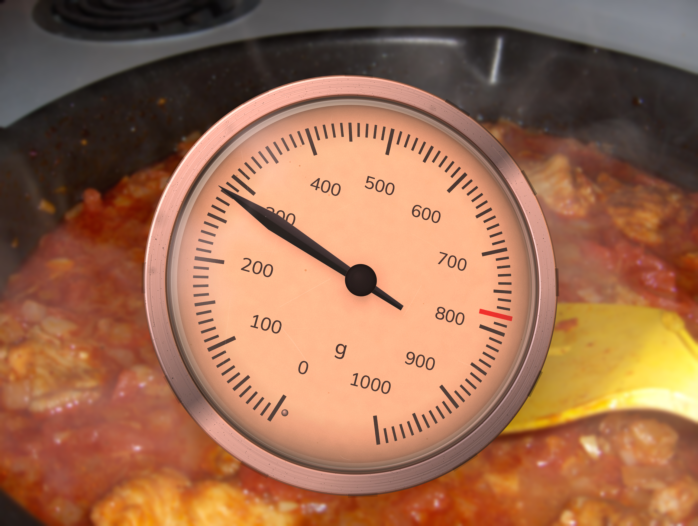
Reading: 280,g
